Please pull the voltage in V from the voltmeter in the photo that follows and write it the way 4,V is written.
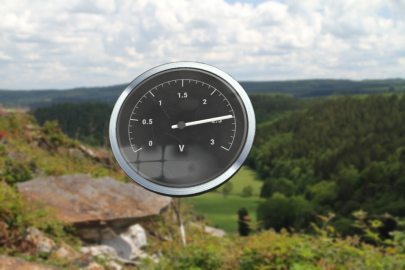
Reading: 2.5,V
